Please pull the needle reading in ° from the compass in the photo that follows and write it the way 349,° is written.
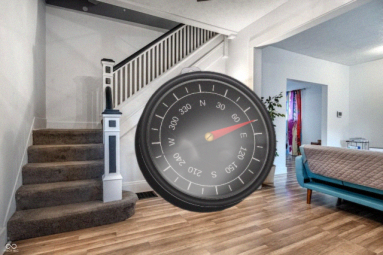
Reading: 75,°
